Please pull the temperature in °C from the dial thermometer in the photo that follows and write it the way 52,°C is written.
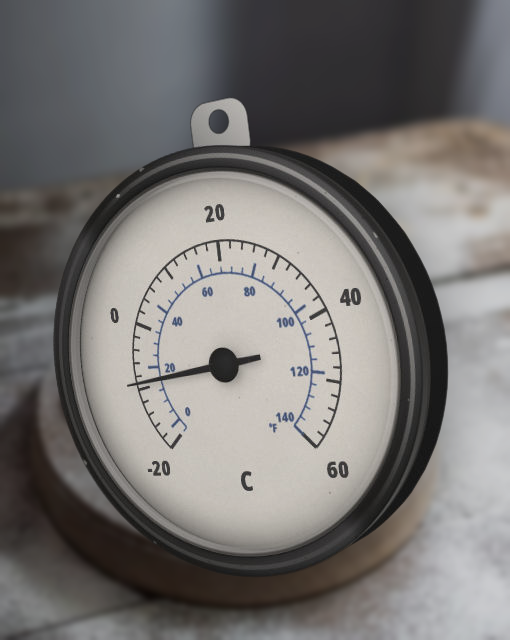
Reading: -9,°C
